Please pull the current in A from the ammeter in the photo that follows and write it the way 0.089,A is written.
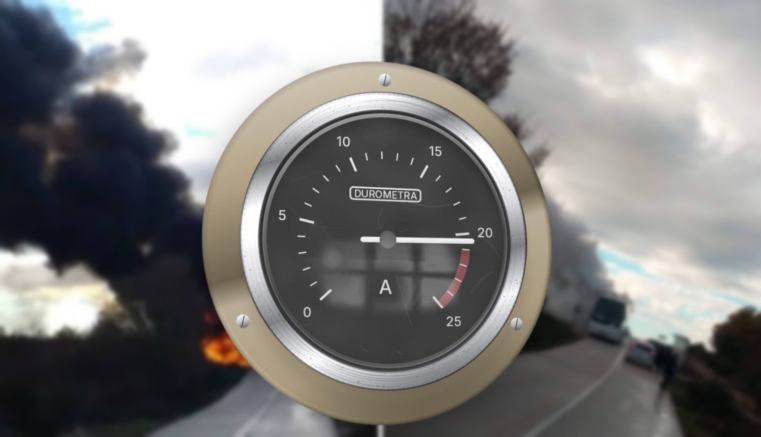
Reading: 20.5,A
